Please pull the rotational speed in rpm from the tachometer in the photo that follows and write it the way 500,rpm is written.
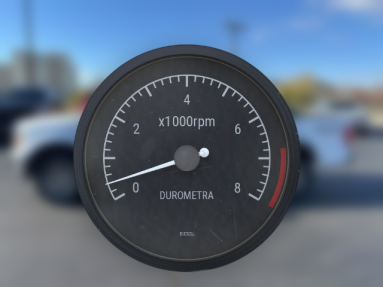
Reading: 400,rpm
